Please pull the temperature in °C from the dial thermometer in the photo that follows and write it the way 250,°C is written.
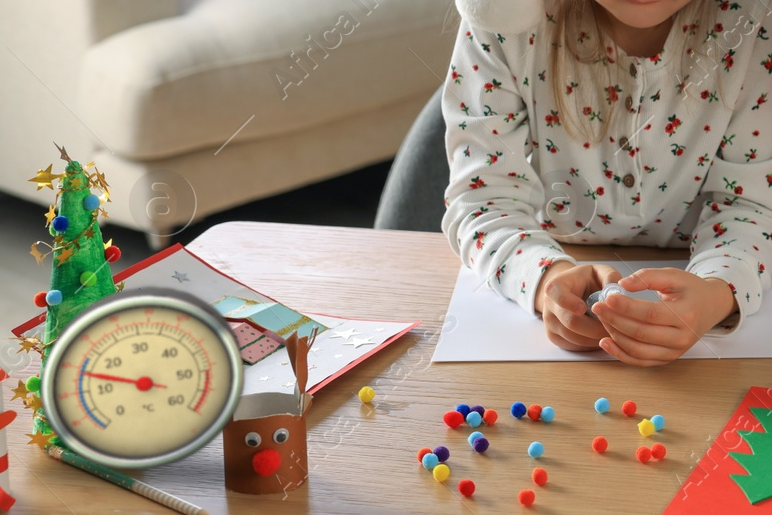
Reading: 15,°C
